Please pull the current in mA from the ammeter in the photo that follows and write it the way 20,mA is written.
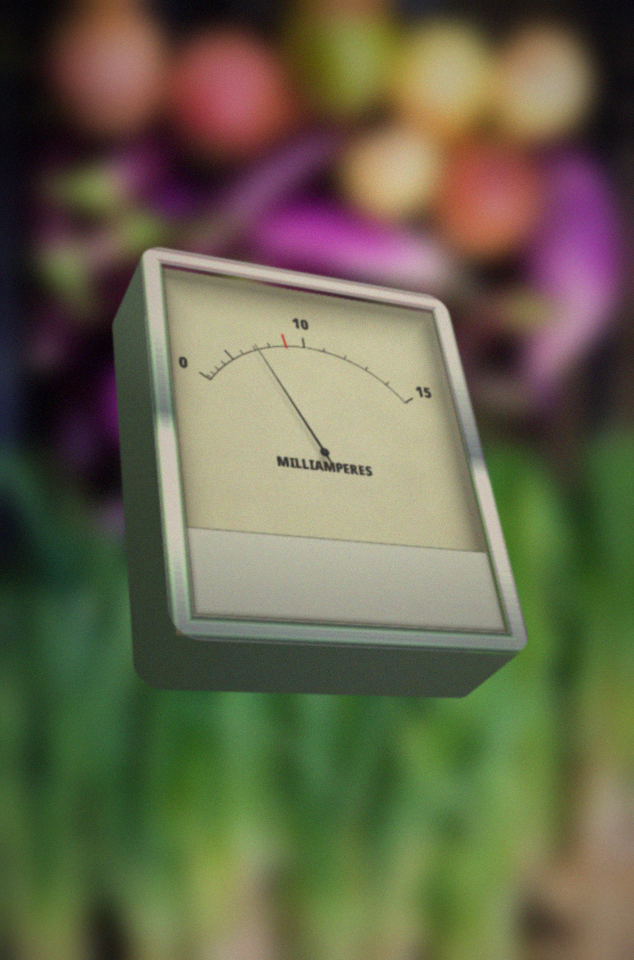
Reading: 7,mA
